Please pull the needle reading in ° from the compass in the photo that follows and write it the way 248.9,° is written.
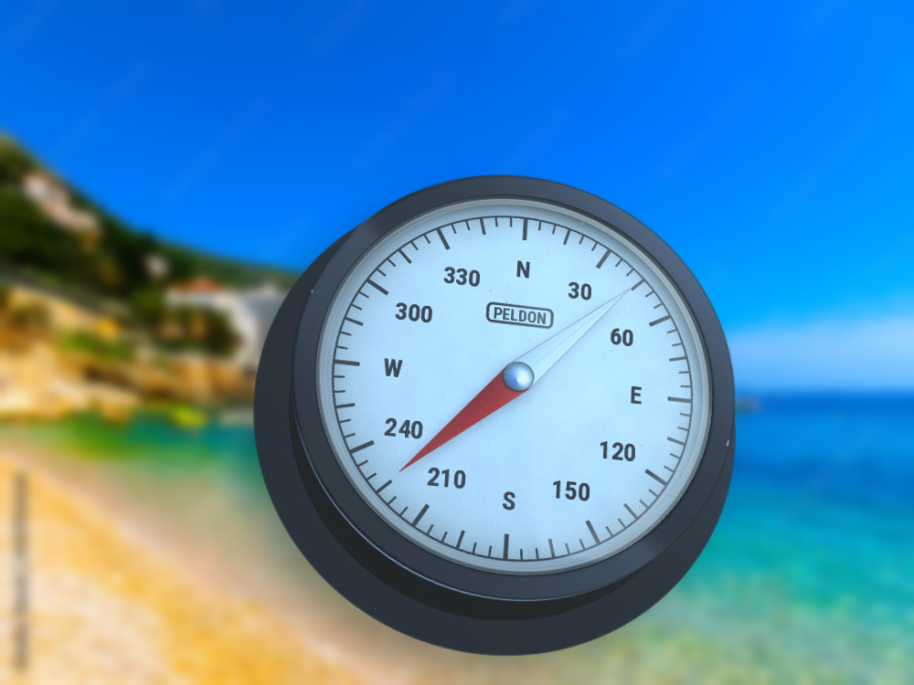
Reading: 225,°
